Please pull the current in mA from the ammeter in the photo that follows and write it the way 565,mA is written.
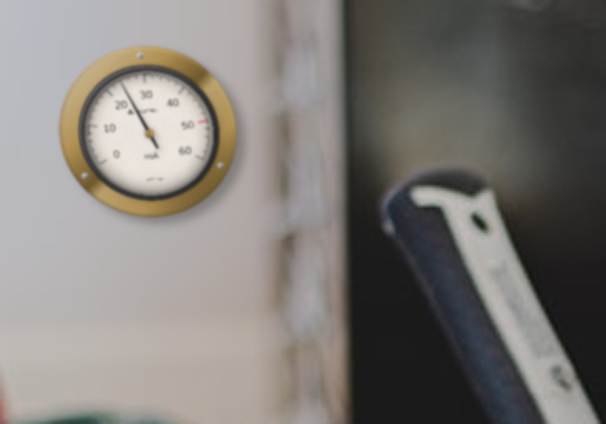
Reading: 24,mA
